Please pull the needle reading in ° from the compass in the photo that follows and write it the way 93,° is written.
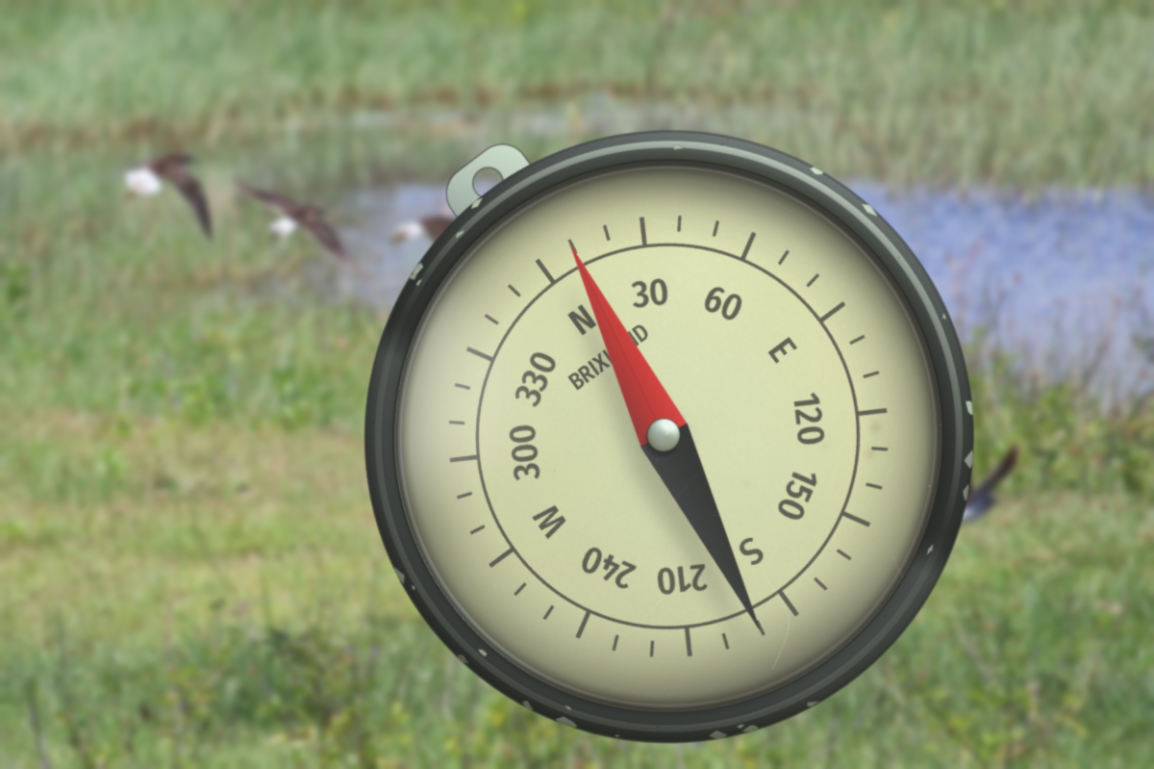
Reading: 10,°
